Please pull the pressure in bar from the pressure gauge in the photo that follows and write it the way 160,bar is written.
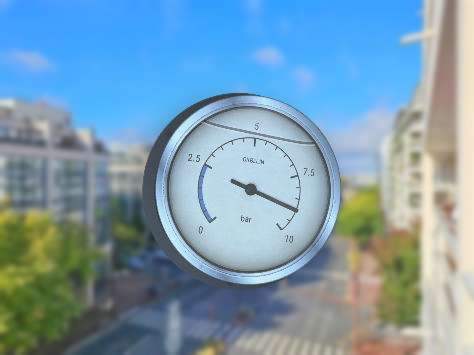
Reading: 9,bar
